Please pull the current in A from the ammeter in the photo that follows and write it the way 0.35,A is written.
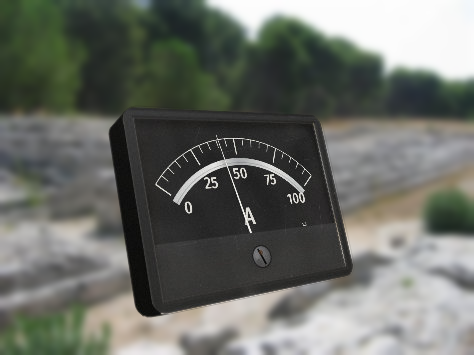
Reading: 40,A
